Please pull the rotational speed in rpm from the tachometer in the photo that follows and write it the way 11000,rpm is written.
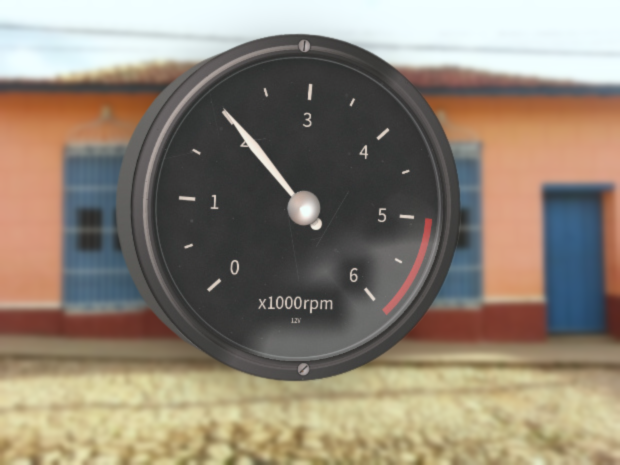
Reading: 2000,rpm
